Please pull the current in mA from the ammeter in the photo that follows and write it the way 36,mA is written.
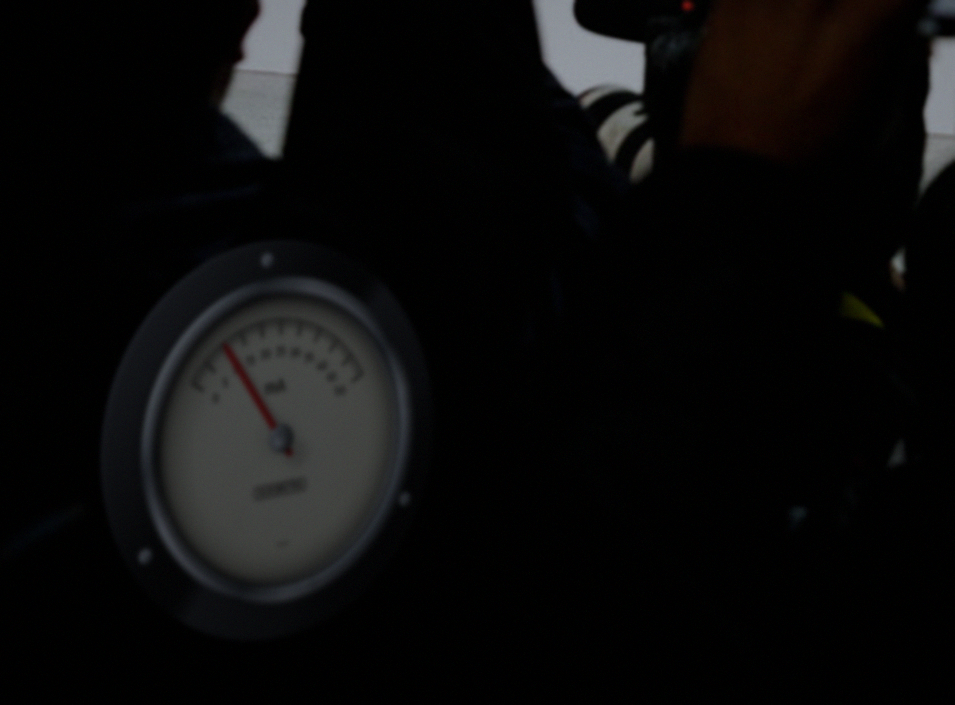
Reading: 10,mA
